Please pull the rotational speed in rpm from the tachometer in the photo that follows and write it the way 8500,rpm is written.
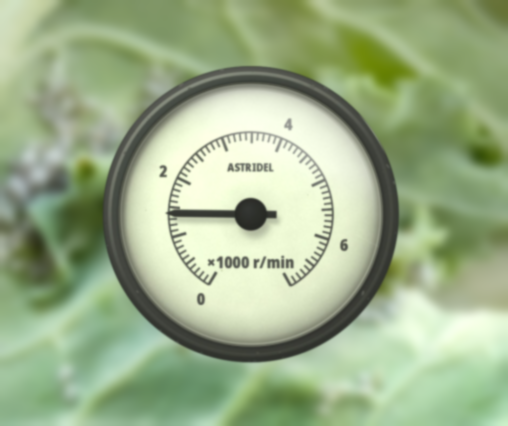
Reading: 1400,rpm
